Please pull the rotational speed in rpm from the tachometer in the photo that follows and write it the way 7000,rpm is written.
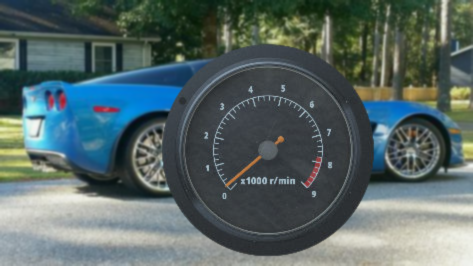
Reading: 200,rpm
